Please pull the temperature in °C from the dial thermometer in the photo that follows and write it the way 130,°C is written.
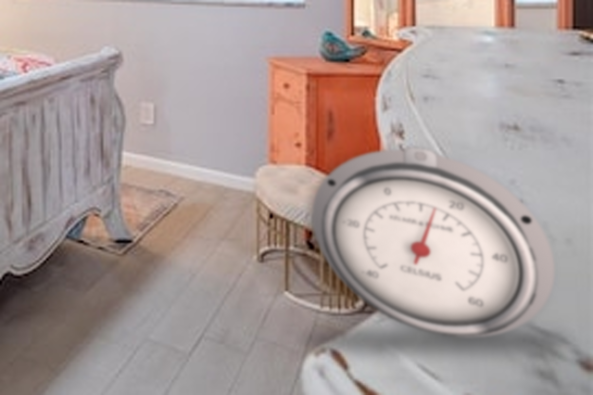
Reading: 15,°C
